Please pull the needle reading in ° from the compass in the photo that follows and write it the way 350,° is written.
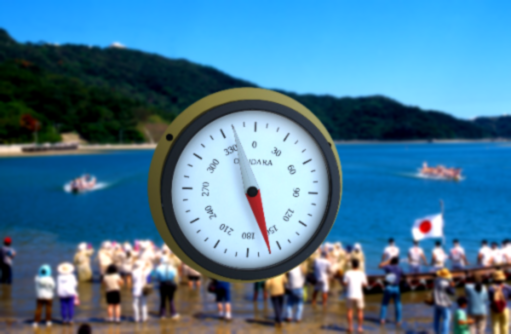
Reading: 160,°
